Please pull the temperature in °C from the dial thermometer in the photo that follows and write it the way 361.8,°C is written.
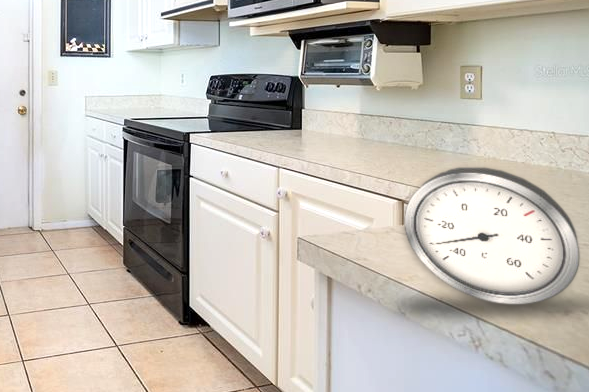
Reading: -32,°C
